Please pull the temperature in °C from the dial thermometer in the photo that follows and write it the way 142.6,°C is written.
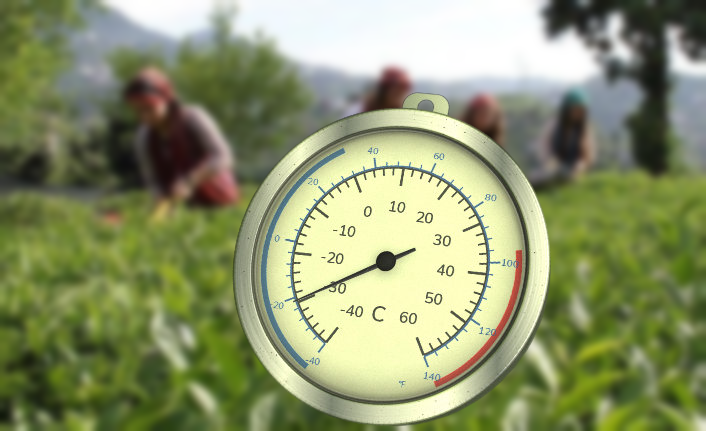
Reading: -30,°C
